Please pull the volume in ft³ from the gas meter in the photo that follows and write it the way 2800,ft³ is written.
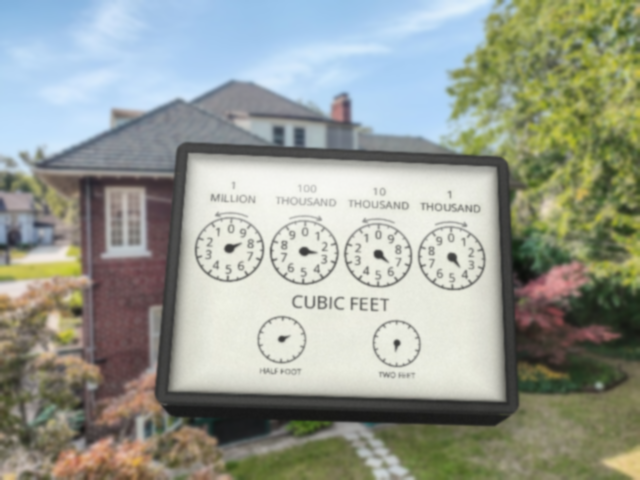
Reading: 826400,ft³
